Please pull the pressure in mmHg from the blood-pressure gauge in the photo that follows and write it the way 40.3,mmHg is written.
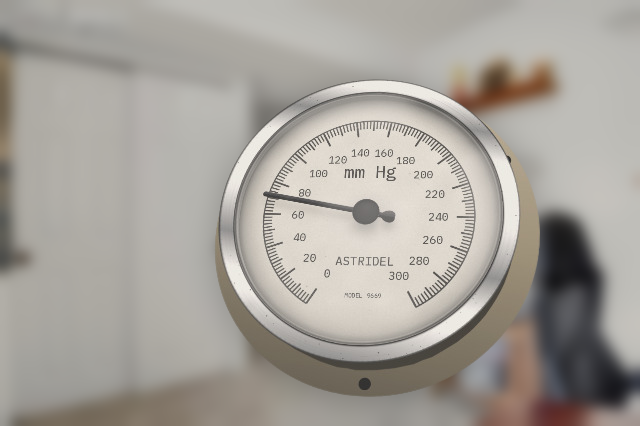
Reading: 70,mmHg
